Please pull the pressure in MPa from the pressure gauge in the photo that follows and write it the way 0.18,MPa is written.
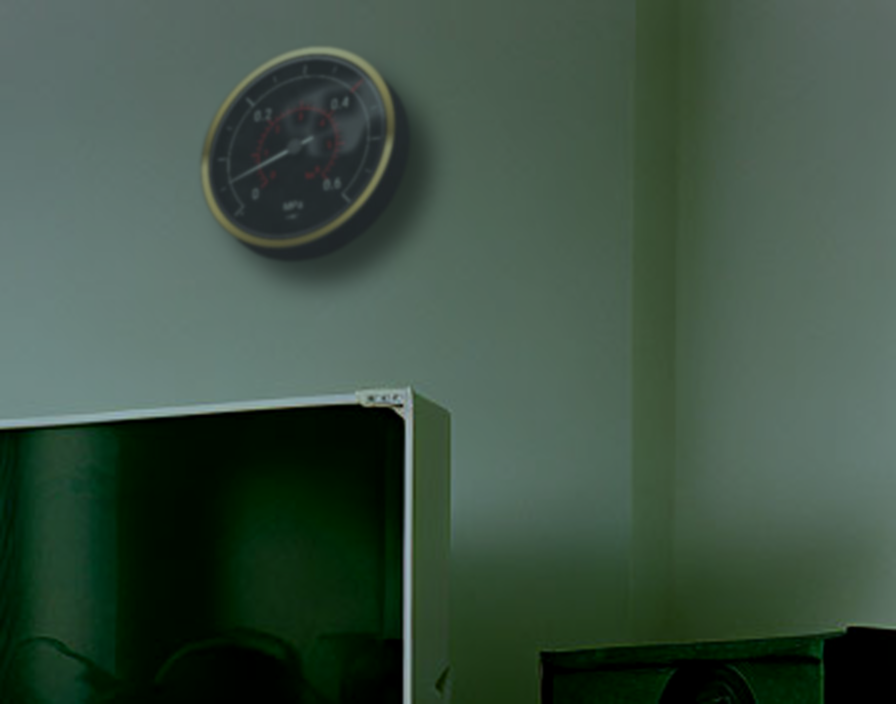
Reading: 0.05,MPa
